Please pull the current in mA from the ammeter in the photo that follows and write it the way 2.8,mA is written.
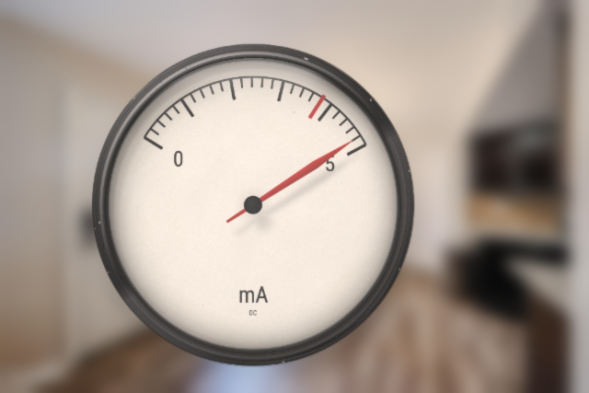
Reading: 4.8,mA
